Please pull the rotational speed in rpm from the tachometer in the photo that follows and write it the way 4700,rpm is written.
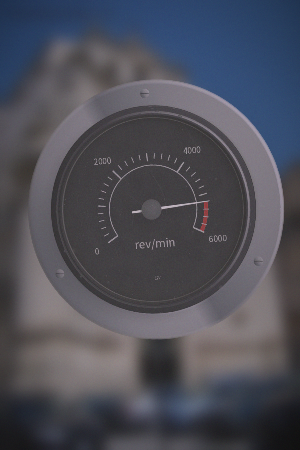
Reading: 5200,rpm
